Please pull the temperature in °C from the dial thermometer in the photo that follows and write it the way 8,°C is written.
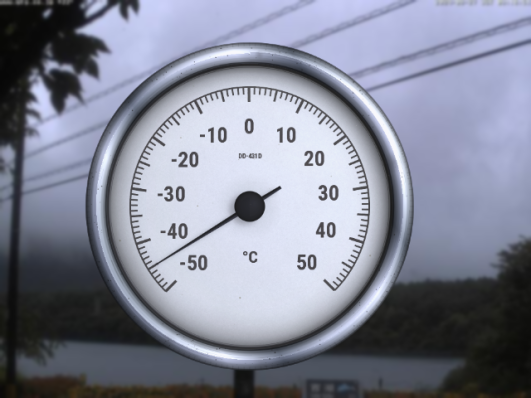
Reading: -45,°C
